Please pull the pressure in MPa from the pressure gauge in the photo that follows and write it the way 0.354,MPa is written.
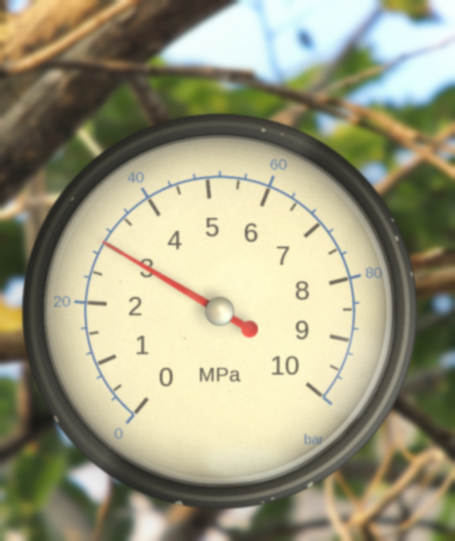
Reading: 3,MPa
